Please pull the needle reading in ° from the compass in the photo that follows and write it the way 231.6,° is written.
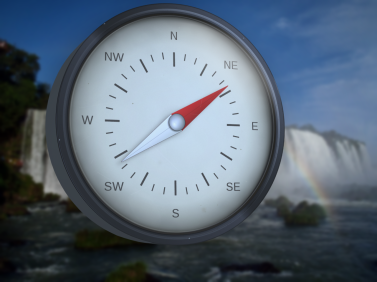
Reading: 55,°
